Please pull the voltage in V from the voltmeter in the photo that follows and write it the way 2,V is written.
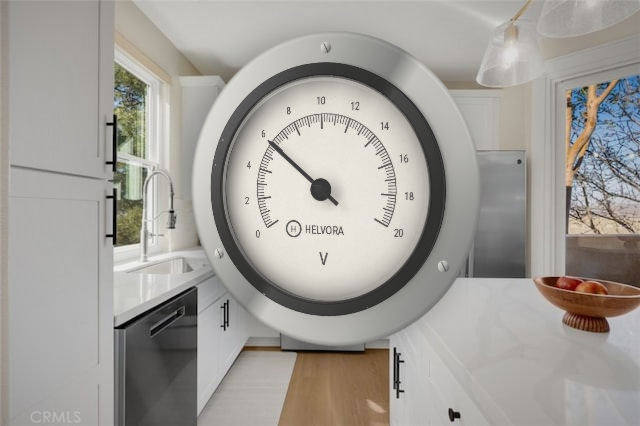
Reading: 6,V
